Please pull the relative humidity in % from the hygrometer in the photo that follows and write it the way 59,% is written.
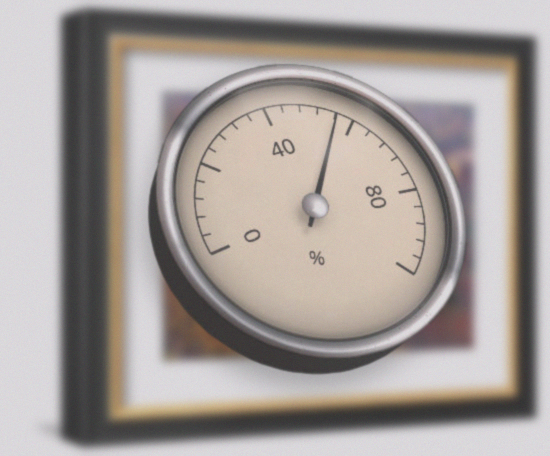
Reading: 56,%
